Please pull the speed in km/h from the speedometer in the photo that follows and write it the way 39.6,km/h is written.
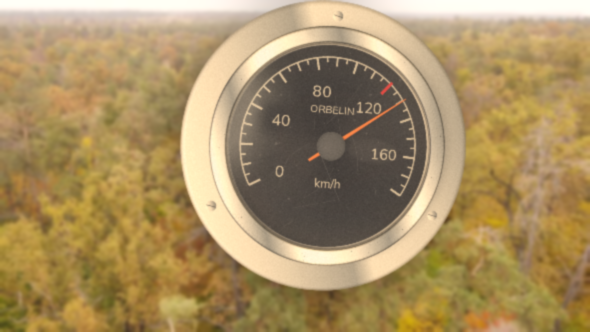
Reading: 130,km/h
